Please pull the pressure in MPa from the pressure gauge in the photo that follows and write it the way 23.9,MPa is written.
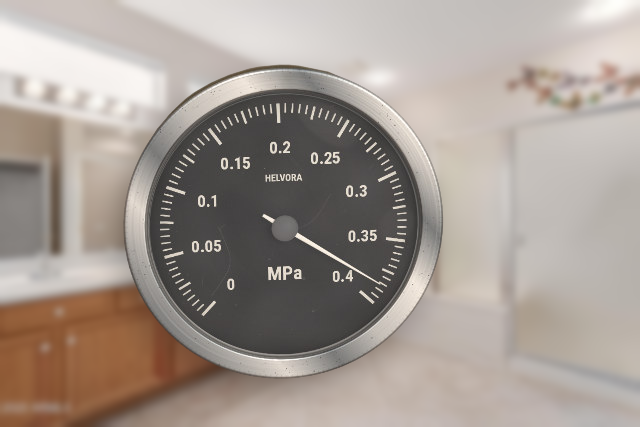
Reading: 0.385,MPa
